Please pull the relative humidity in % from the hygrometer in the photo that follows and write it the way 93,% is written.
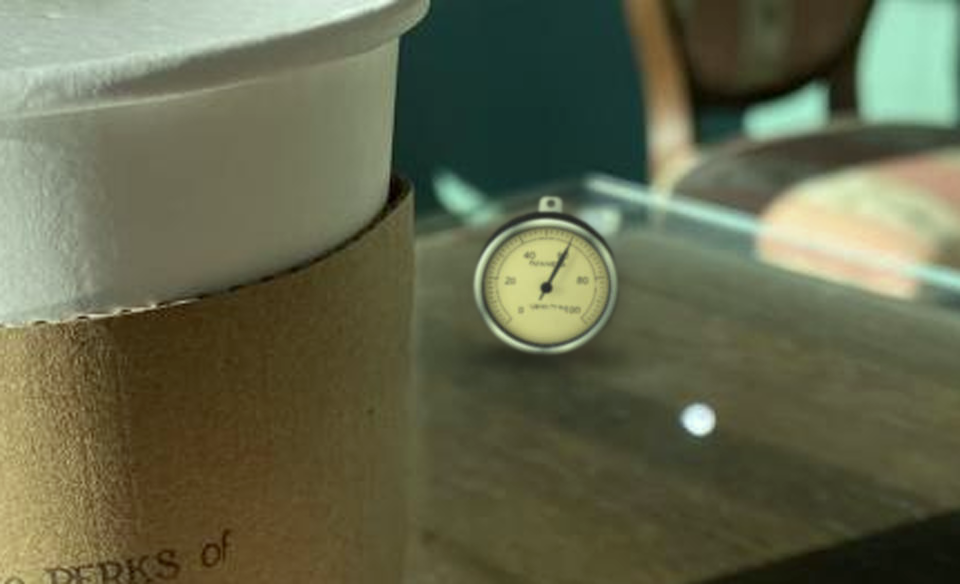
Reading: 60,%
